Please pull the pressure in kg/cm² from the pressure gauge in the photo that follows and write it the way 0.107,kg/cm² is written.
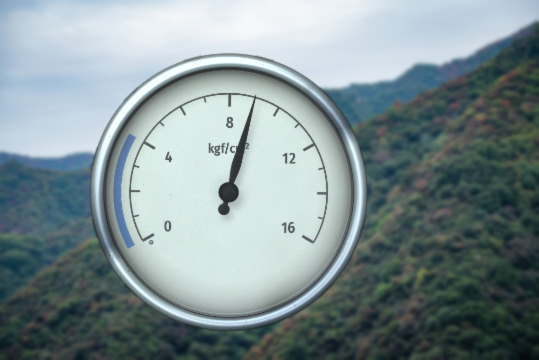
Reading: 9,kg/cm²
